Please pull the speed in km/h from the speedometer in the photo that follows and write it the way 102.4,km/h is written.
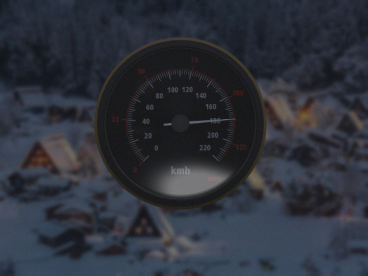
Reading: 180,km/h
